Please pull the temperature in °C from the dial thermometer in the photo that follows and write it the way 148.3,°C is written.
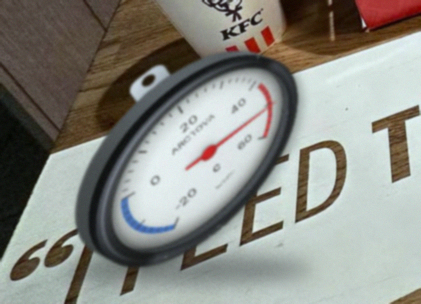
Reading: 50,°C
